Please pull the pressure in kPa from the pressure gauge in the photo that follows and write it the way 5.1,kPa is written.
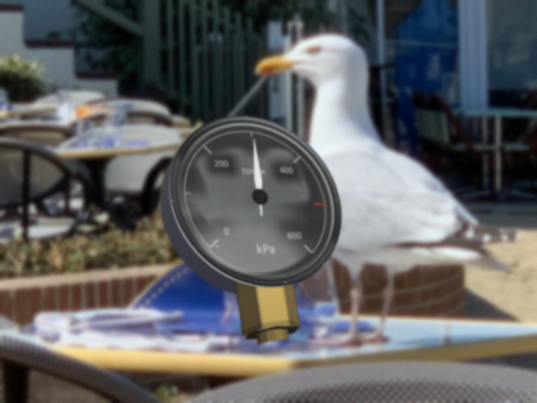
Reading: 300,kPa
